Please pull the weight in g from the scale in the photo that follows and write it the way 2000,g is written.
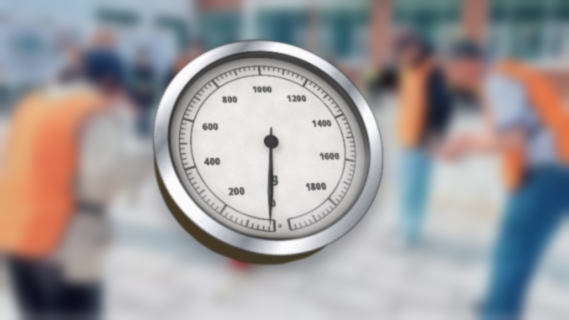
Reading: 20,g
